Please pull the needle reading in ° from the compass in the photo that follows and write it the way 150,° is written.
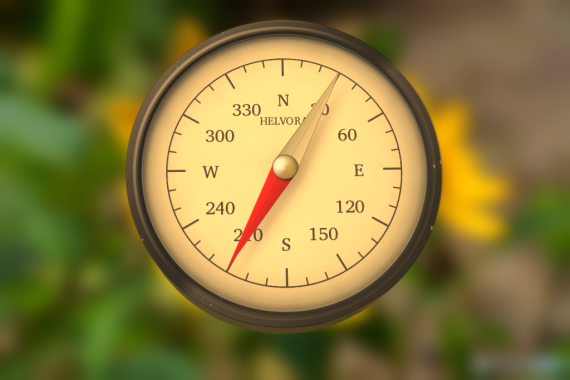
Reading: 210,°
